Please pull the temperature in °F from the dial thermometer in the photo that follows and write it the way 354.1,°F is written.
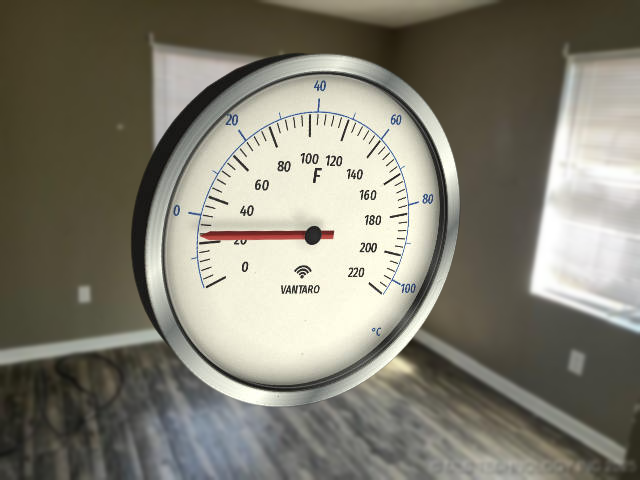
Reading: 24,°F
